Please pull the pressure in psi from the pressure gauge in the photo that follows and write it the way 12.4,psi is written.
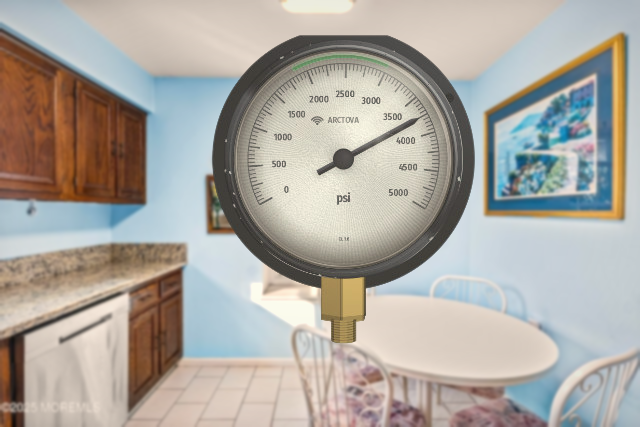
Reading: 3750,psi
